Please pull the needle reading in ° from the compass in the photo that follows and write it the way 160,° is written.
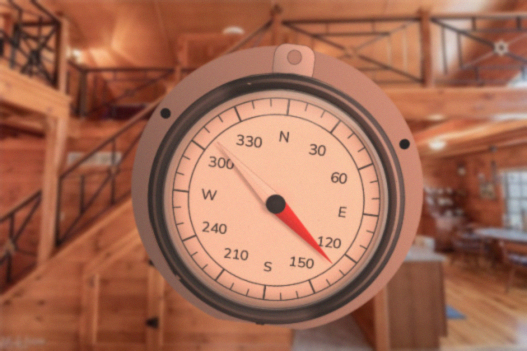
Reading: 130,°
